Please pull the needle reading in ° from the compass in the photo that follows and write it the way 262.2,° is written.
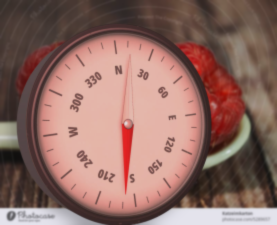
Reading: 190,°
